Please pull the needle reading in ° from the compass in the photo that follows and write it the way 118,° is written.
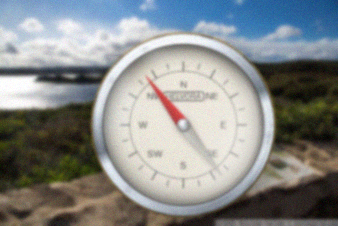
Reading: 322.5,°
